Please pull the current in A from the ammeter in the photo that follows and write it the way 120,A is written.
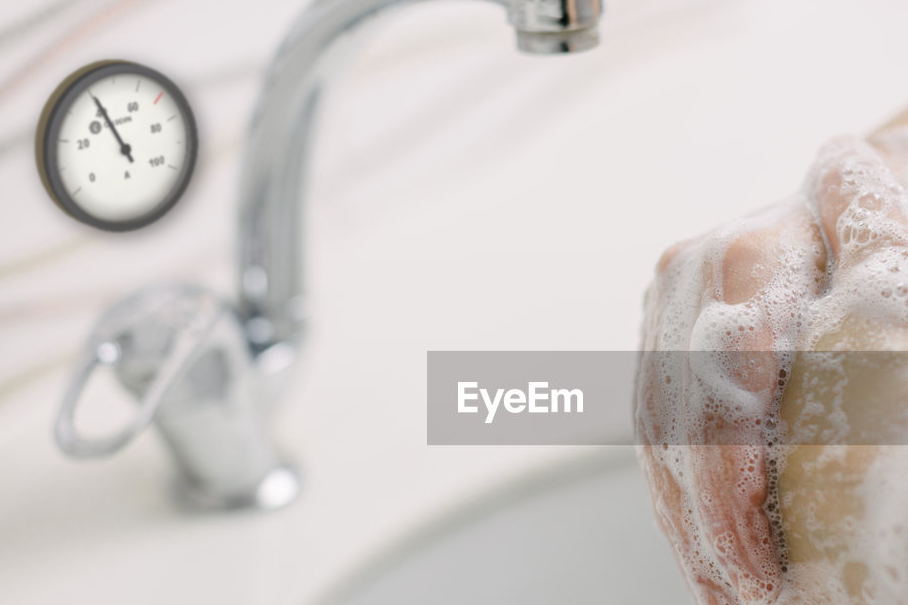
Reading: 40,A
